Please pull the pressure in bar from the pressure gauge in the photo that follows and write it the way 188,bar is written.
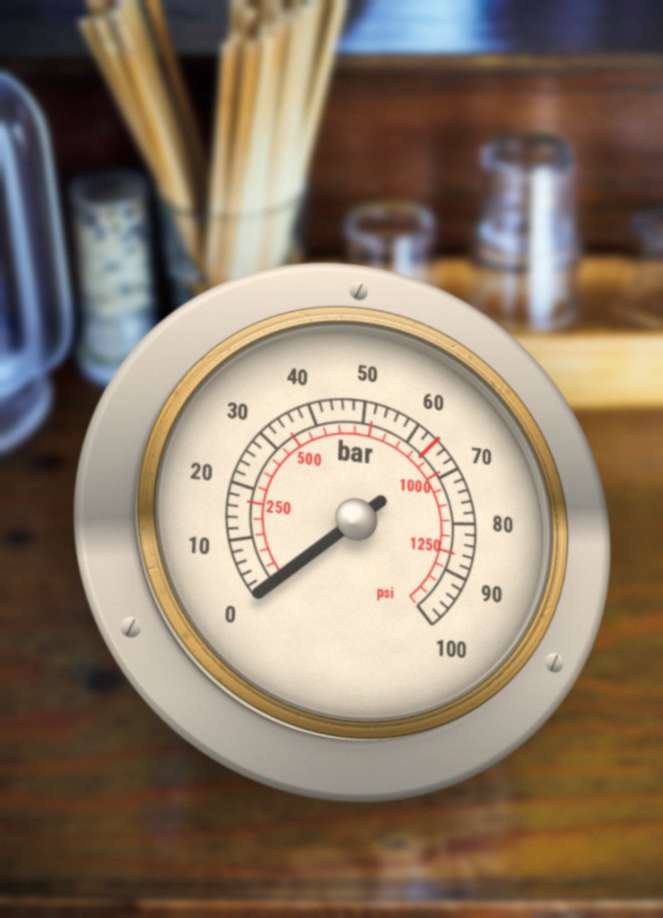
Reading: 0,bar
